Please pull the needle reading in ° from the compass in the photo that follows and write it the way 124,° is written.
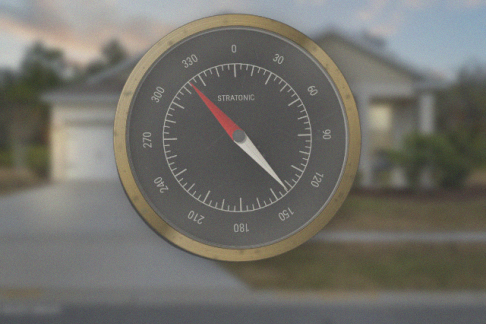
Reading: 320,°
